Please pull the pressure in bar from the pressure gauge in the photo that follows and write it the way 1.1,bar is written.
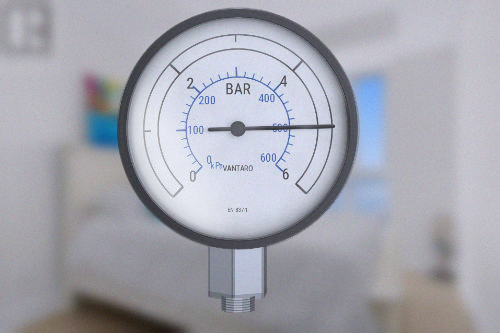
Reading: 5,bar
